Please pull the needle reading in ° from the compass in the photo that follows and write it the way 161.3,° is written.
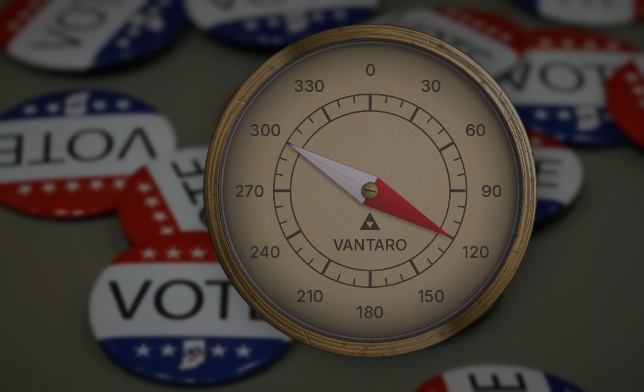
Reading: 120,°
